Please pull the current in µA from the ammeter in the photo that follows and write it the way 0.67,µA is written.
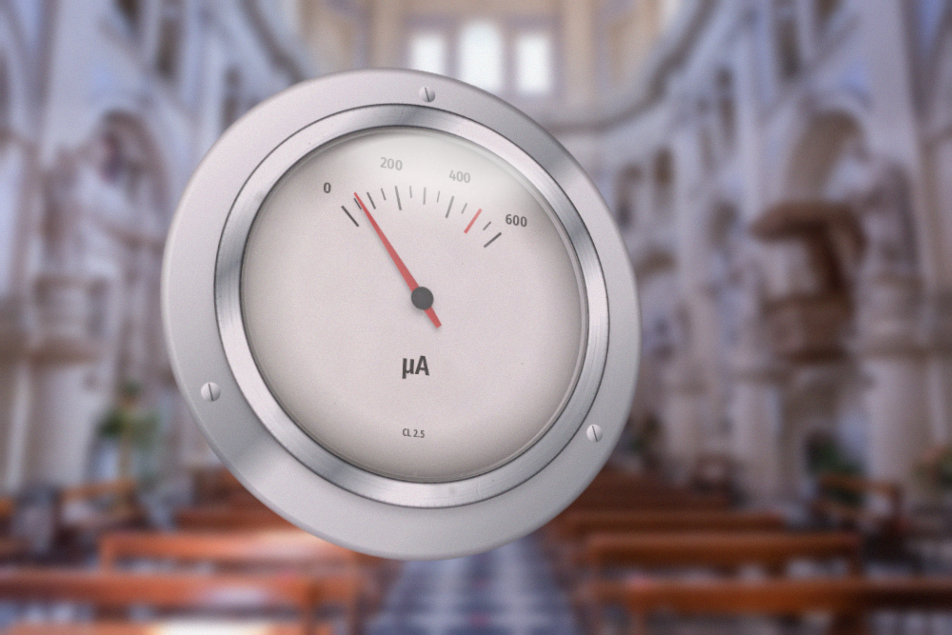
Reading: 50,µA
